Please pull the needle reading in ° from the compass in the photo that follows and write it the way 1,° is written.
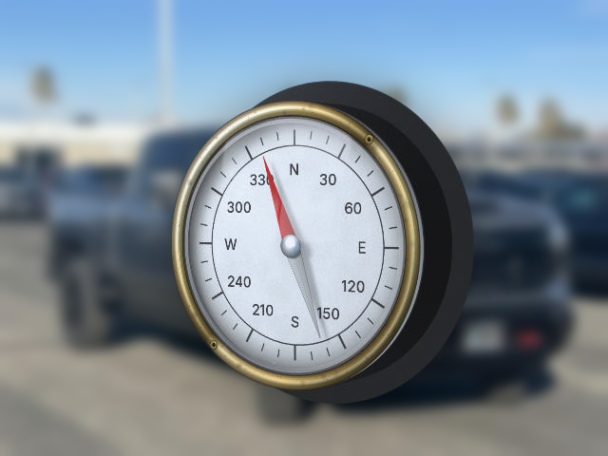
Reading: 340,°
